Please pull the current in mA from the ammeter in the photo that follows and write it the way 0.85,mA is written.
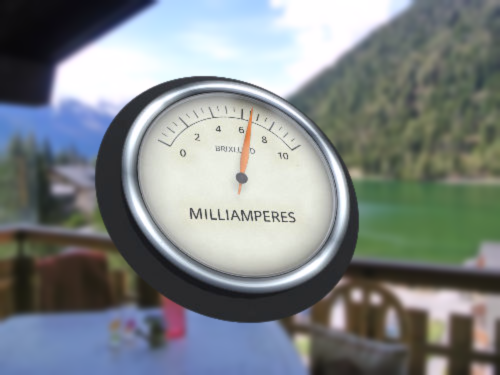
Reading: 6.5,mA
